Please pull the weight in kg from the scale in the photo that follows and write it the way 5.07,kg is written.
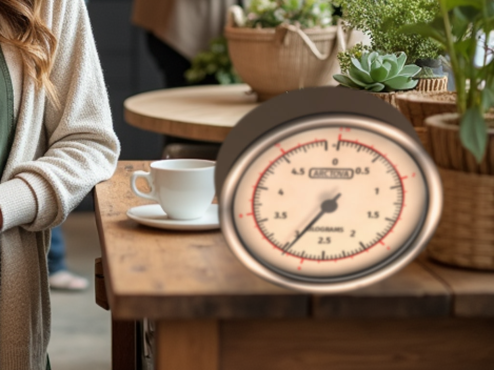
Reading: 3,kg
